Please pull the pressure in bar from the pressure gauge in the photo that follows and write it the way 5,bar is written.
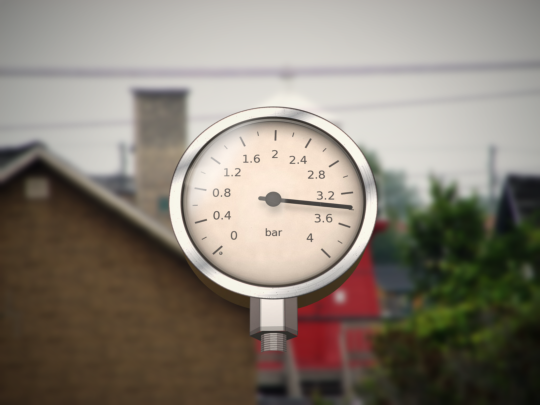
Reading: 3.4,bar
